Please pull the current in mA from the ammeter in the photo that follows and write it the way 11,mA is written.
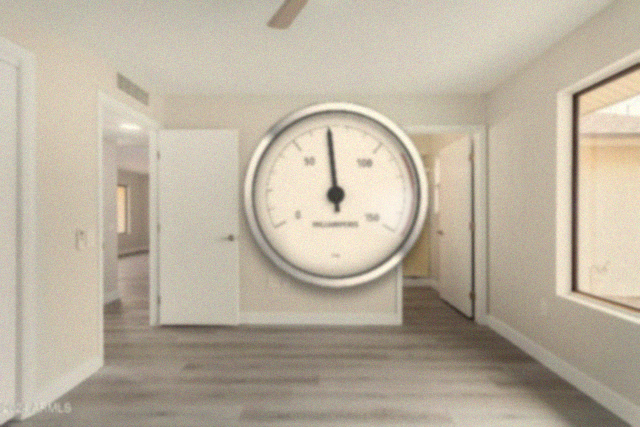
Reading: 70,mA
